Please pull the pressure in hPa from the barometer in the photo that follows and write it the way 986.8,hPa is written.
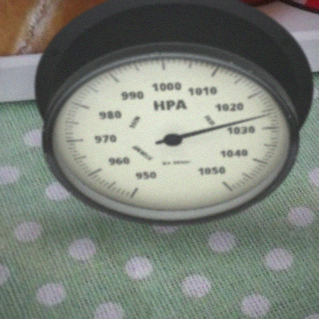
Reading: 1025,hPa
